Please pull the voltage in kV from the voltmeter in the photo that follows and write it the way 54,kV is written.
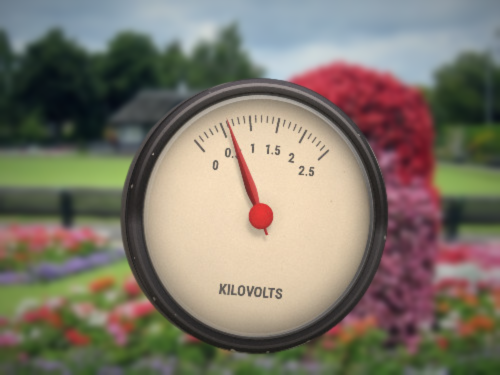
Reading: 0.6,kV
